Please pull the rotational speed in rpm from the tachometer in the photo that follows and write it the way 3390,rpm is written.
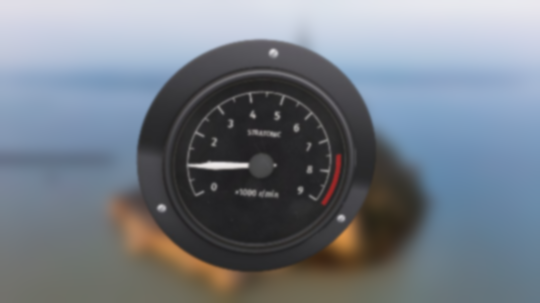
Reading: 1000,rpm
